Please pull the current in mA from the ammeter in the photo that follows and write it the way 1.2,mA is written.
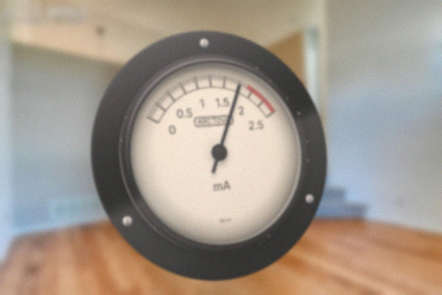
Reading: 1.75,mA
